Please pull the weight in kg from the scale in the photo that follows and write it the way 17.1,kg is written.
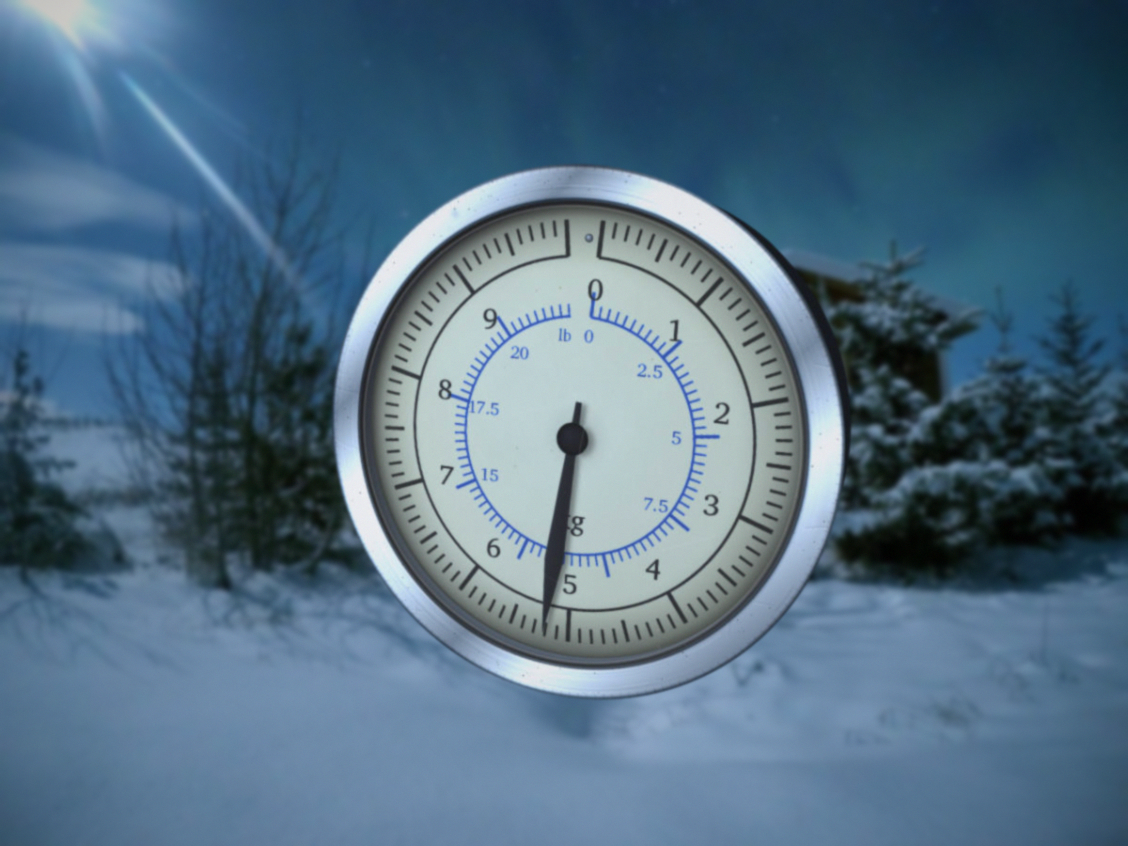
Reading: 5.2,kg
